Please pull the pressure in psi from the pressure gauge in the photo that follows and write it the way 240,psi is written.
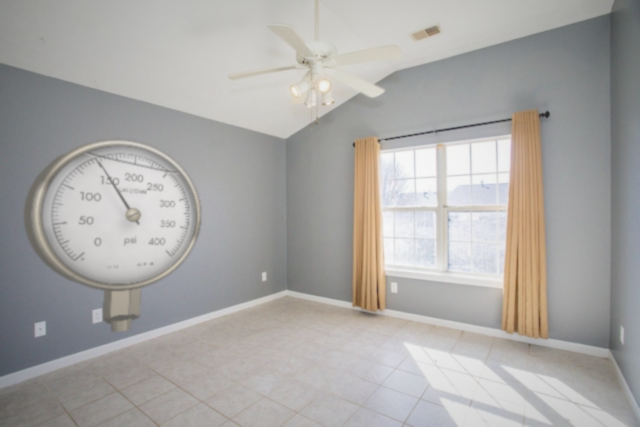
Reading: 150,psi
